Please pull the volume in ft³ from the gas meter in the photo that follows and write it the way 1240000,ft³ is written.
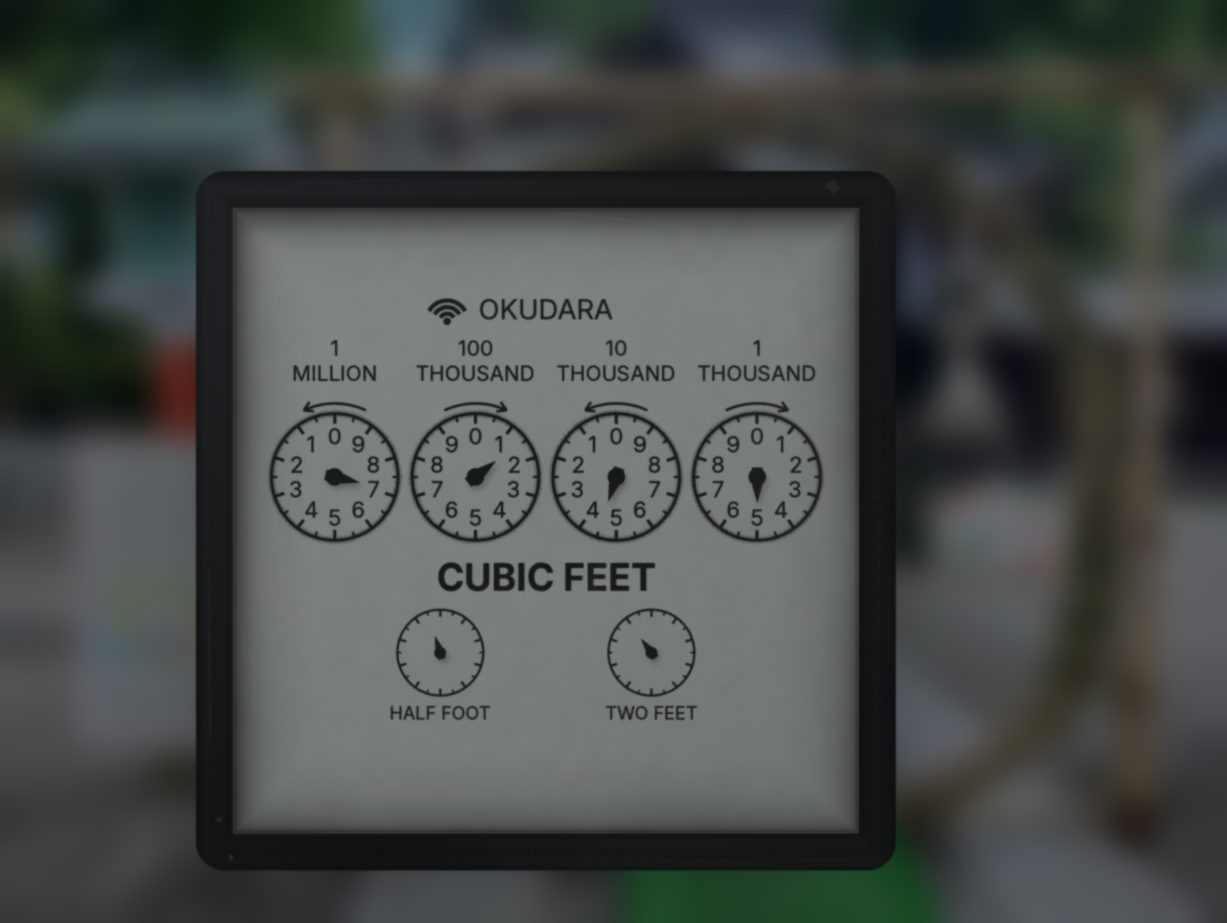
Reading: 714500,ft³
